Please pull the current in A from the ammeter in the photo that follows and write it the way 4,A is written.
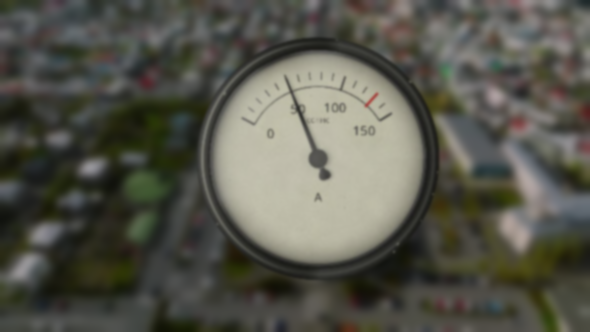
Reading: 50,A
